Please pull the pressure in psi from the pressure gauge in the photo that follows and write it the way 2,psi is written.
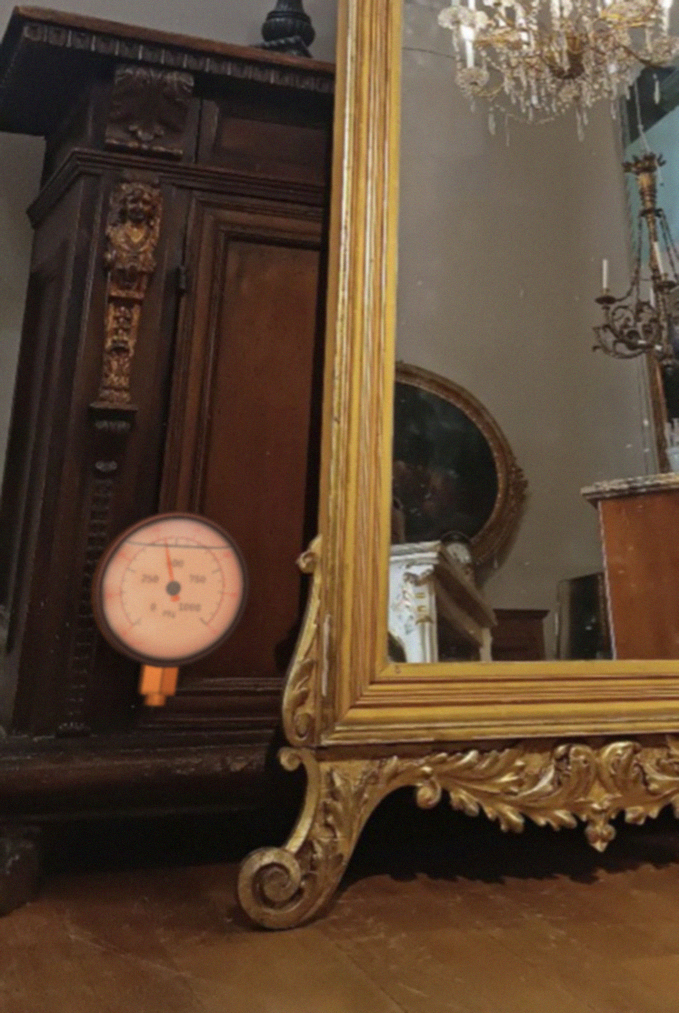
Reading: 450,psi
